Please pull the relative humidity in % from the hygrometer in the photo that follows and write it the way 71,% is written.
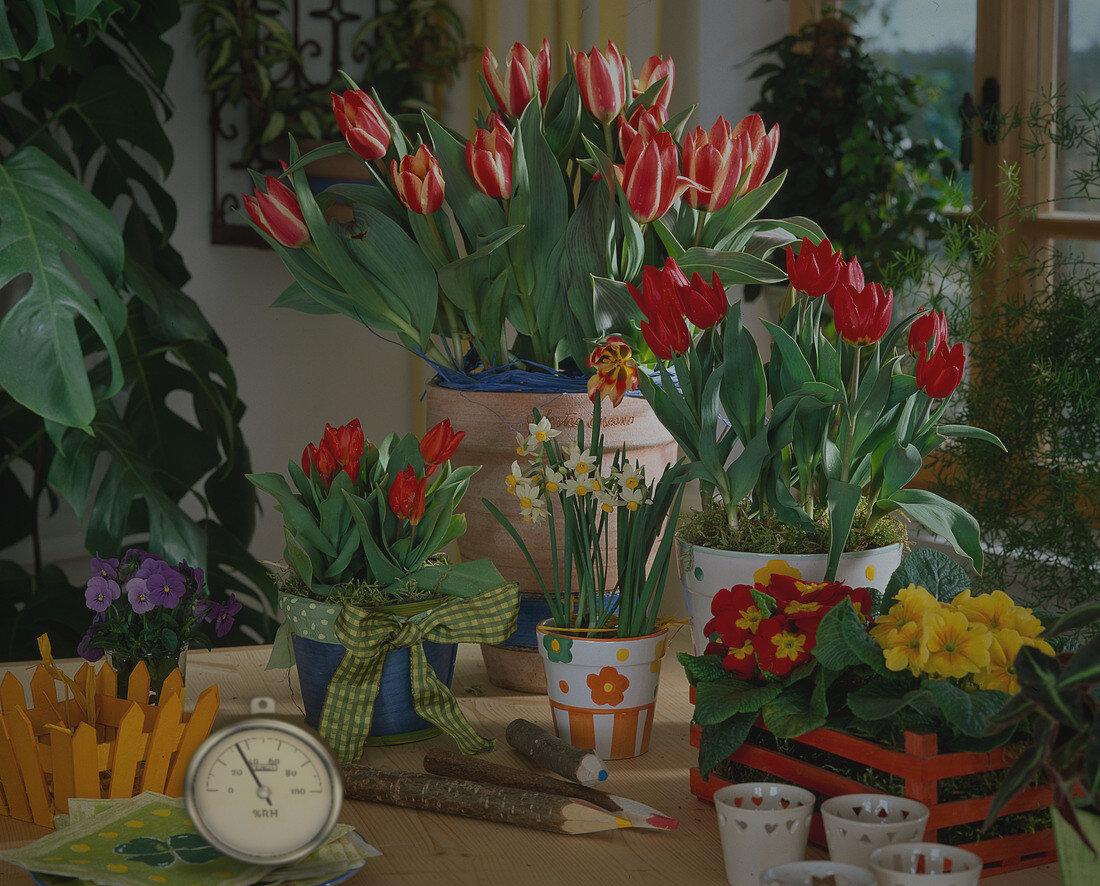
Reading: 35,%
